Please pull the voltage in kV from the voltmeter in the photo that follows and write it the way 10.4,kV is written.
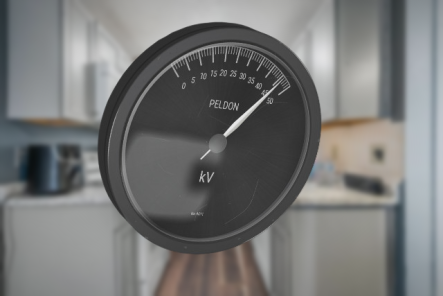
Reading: 45,kV
